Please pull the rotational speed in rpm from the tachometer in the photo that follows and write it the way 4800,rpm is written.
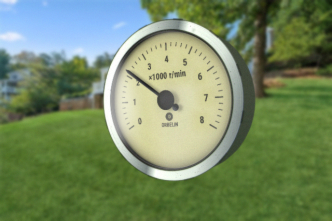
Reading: 2200,rpm
